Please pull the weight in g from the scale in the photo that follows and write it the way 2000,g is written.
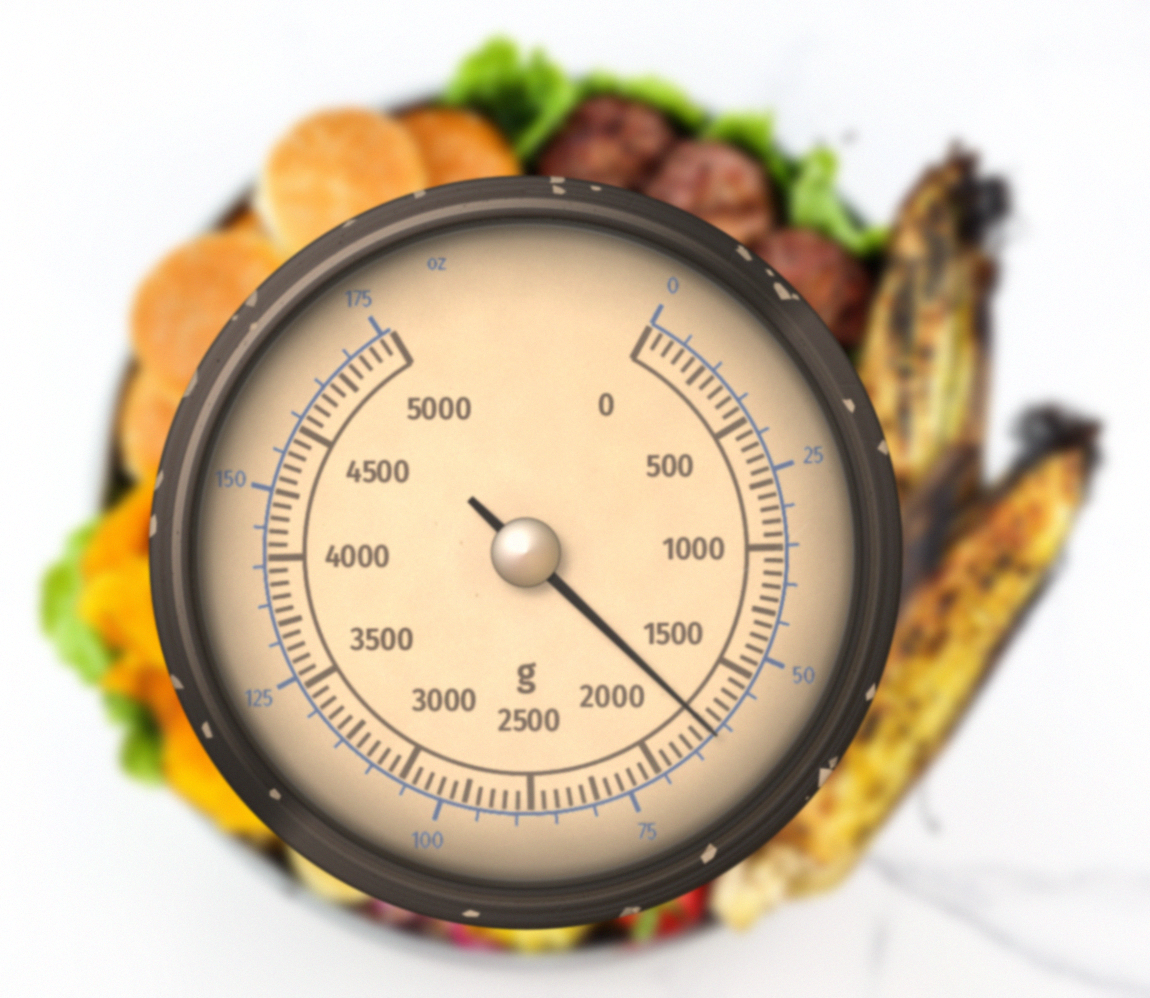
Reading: 1750,g
